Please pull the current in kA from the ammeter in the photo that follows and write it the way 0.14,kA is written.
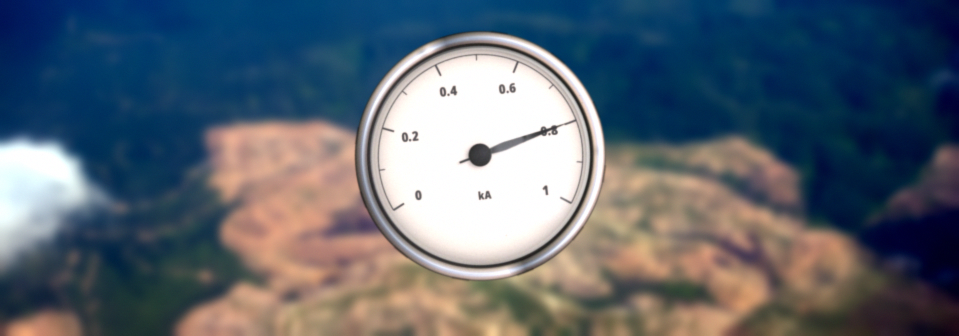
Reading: 0.8,kA
